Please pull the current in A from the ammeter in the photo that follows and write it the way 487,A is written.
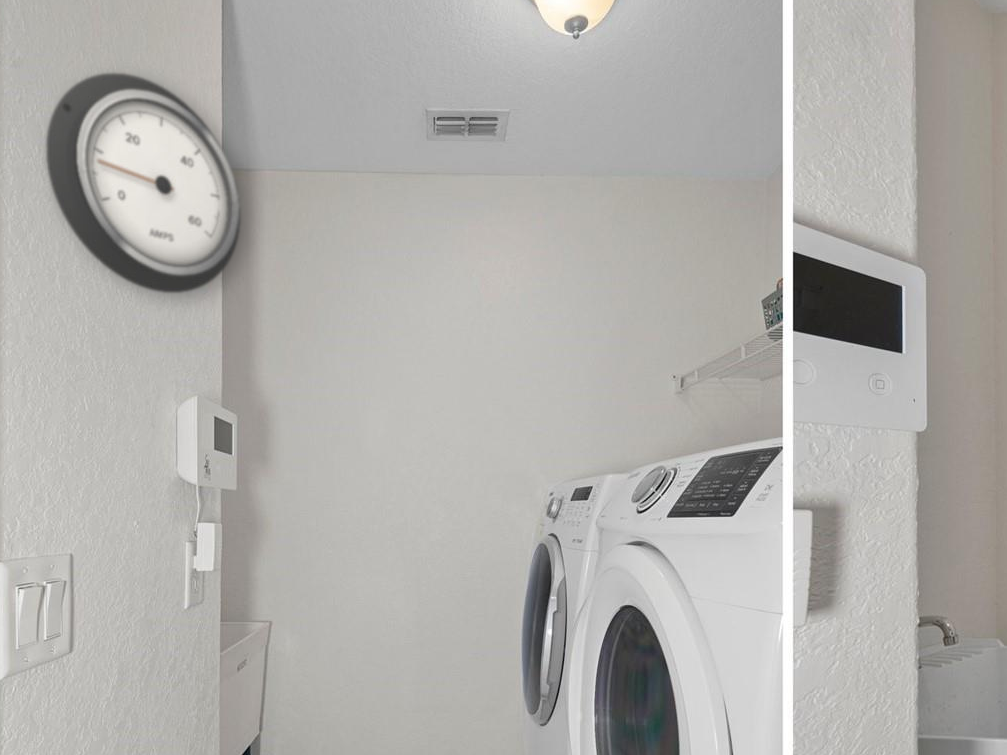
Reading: 7.5,A
